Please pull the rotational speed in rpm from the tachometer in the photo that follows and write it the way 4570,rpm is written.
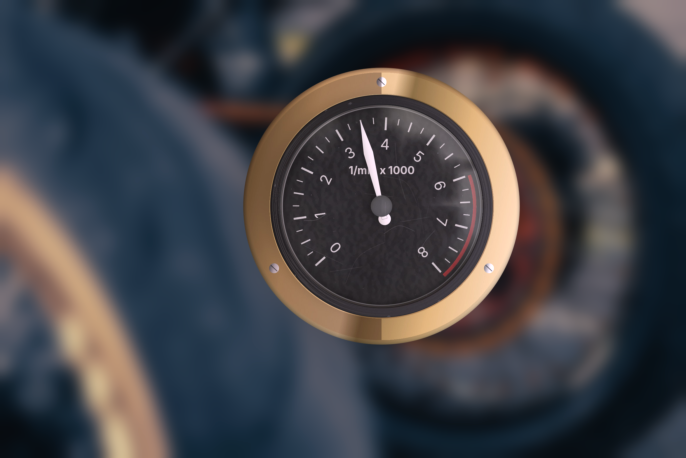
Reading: 3500,rpm
